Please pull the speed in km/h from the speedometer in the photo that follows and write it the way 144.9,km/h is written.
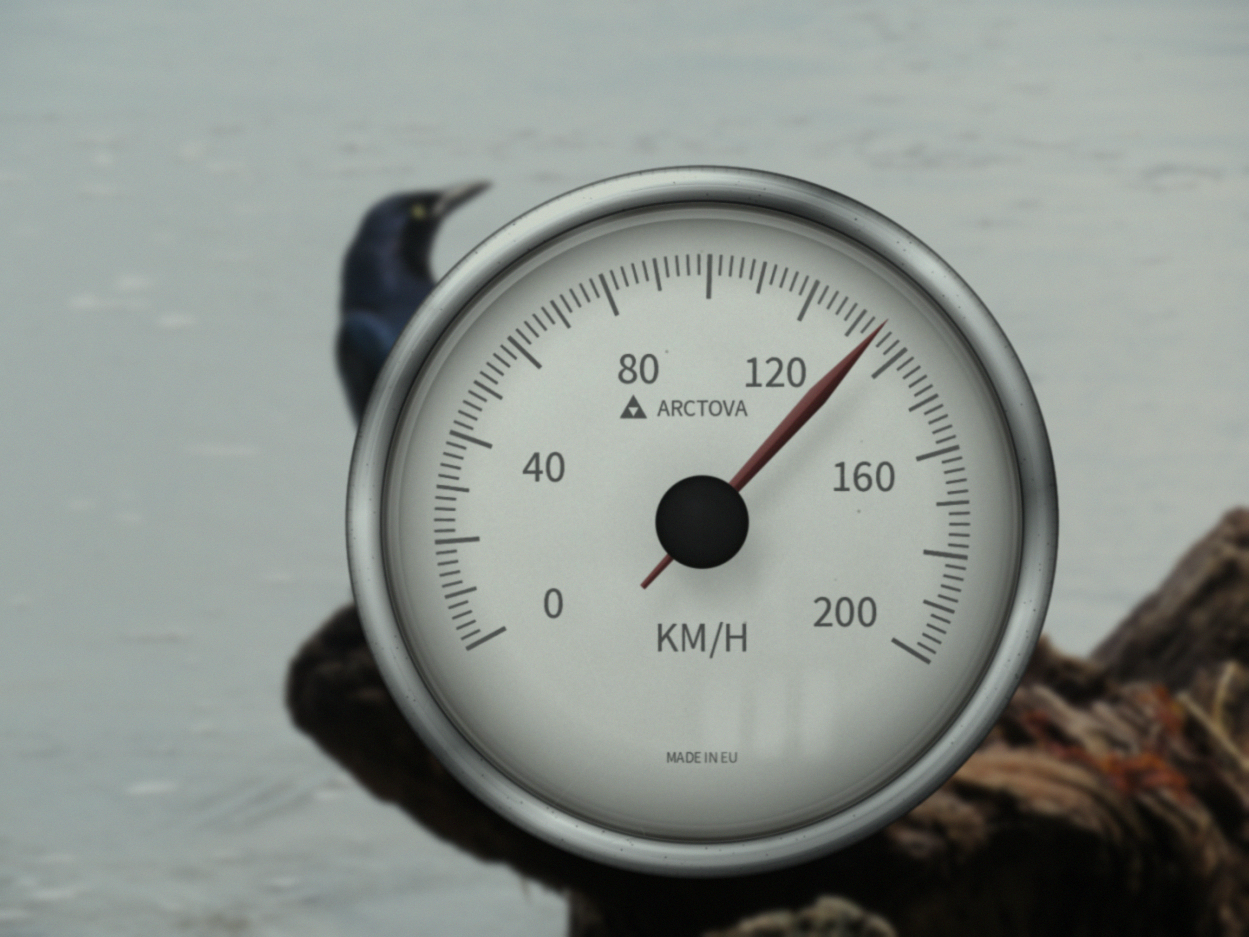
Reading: 134,km/h
